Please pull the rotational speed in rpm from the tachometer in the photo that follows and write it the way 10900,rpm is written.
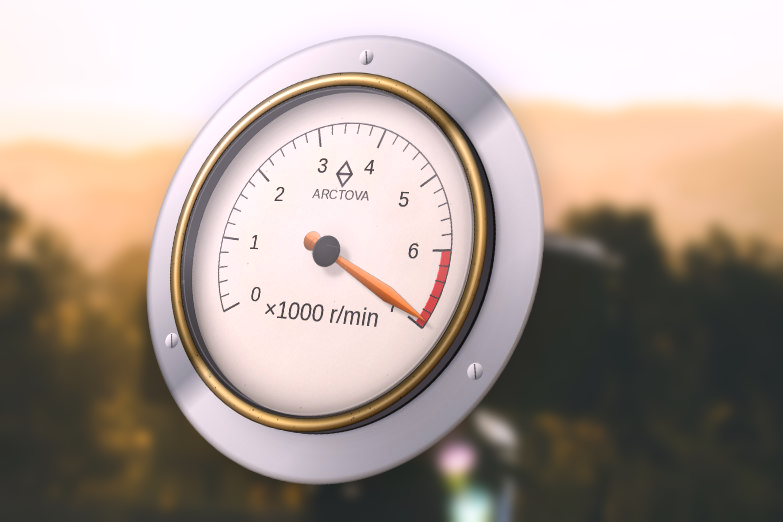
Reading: 6900,rpm
